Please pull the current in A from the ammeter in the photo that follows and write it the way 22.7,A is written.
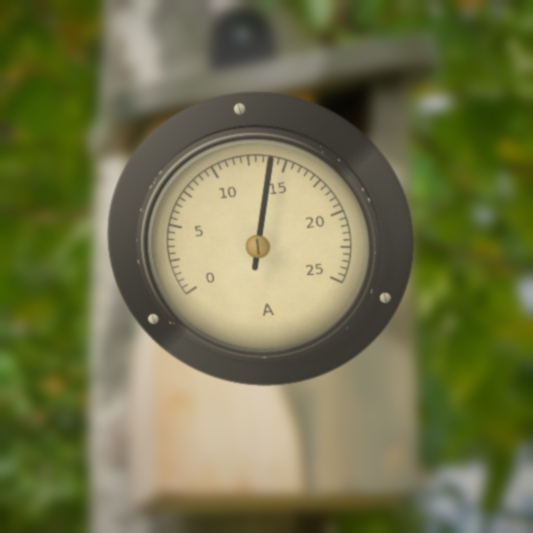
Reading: 14,A
